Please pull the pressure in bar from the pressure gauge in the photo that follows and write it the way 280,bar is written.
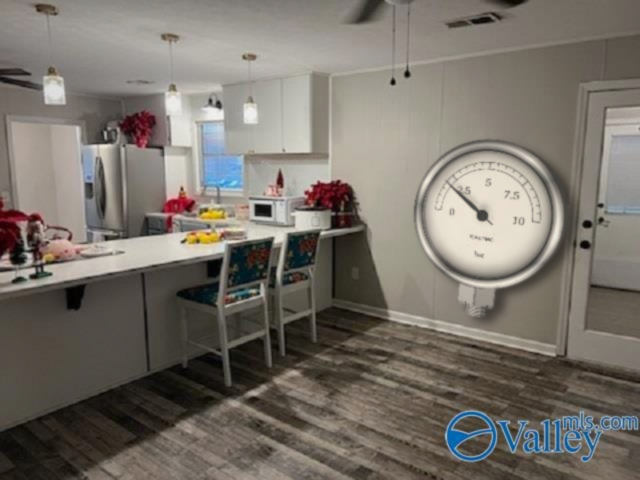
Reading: 2,bar
